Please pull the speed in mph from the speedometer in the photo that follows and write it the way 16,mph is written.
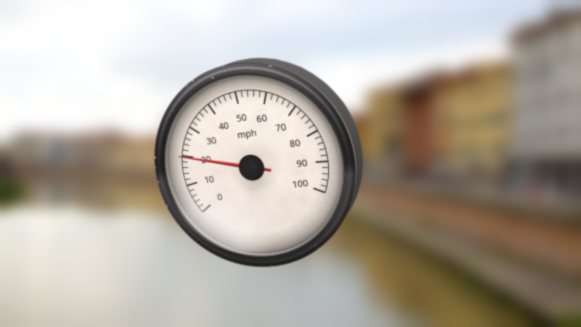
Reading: 20,mph
